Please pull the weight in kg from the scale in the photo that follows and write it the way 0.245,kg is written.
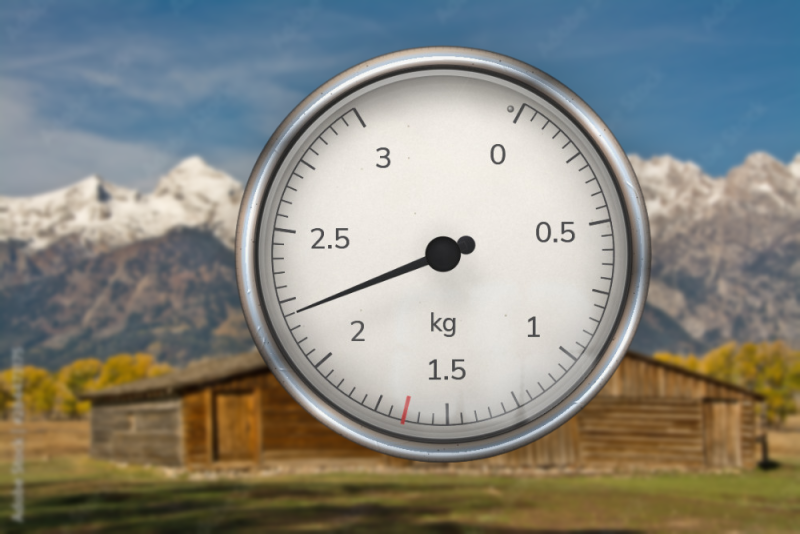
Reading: 2.2,kg
